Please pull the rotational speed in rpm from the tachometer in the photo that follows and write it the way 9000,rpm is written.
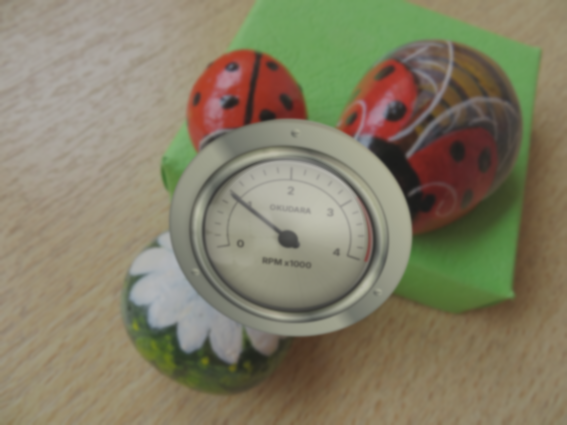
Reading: 1000,rpm
